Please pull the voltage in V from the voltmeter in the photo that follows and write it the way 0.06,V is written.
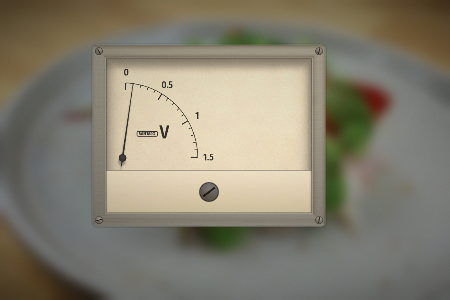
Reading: 0.1,V
